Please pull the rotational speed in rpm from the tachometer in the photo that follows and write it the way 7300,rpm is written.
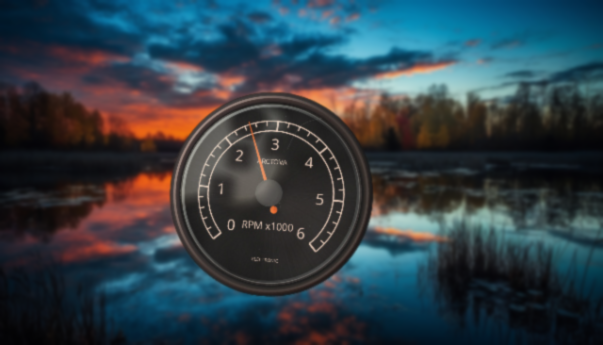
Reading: 2500,rpm
